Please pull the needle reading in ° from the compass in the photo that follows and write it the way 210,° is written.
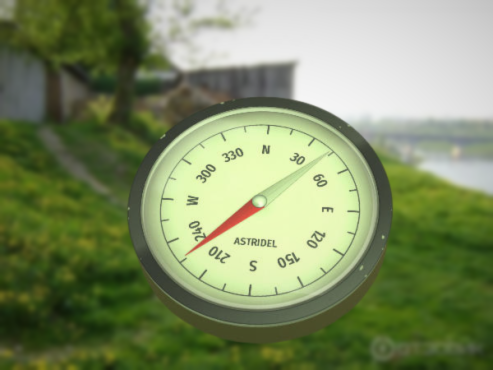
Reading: 225,°
